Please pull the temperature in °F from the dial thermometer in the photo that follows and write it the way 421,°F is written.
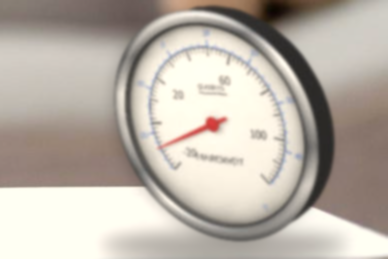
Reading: -10,°F
